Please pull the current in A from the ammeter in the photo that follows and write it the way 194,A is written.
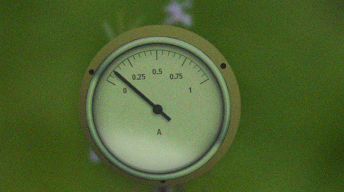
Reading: 0.1,A
